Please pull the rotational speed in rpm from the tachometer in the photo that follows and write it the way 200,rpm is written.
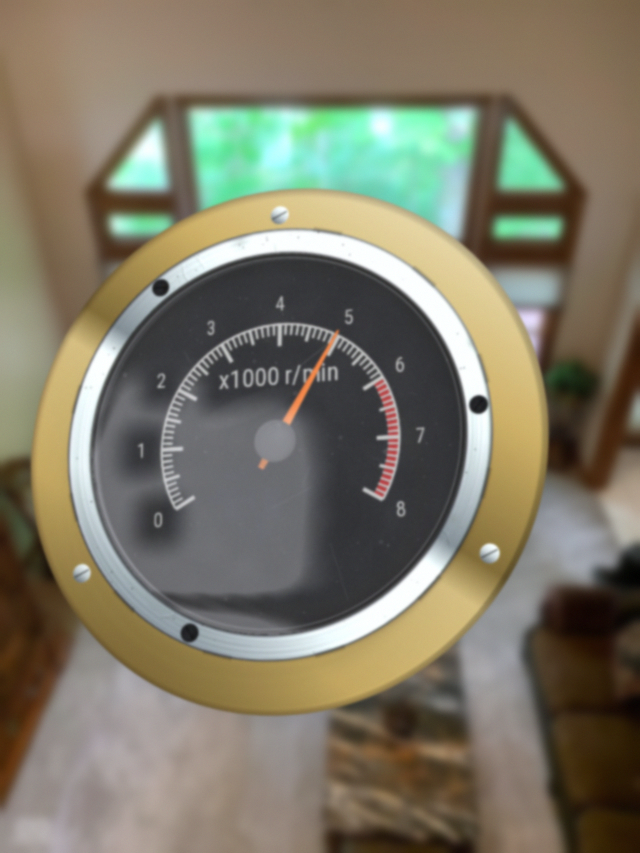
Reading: 5000,rpm
